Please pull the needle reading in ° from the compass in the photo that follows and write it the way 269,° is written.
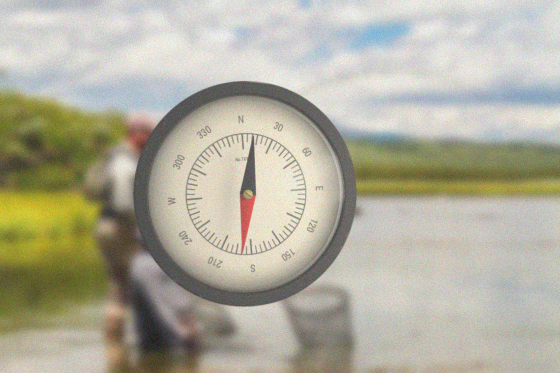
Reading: 190,°
